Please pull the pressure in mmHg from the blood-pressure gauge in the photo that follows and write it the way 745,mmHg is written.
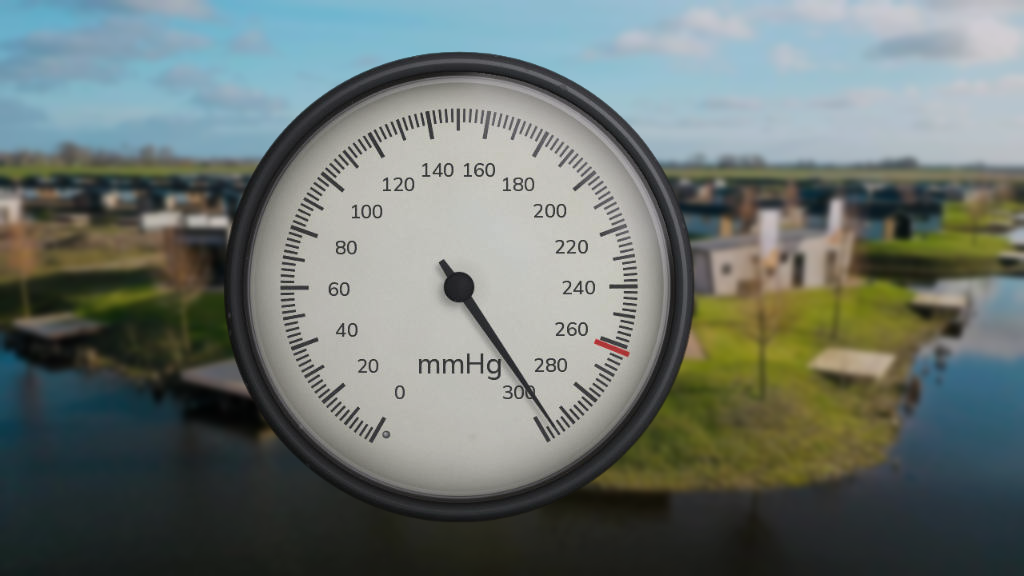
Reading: 296,mmHg
